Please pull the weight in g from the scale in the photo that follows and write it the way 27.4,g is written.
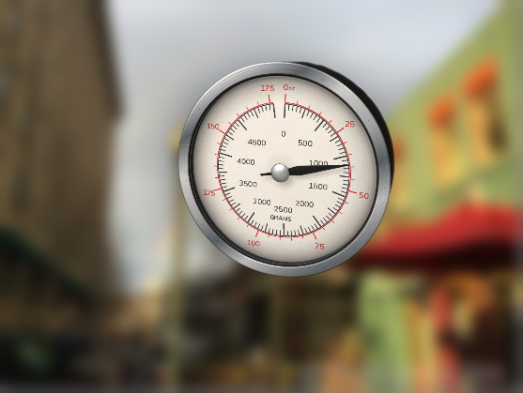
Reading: 1100,g
